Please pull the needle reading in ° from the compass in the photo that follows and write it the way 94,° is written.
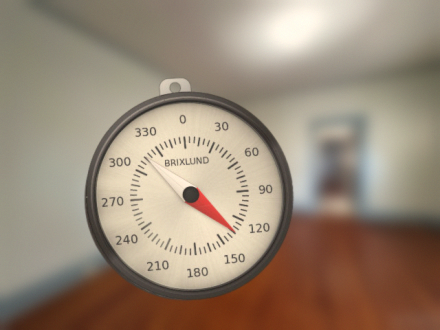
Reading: 135,°
